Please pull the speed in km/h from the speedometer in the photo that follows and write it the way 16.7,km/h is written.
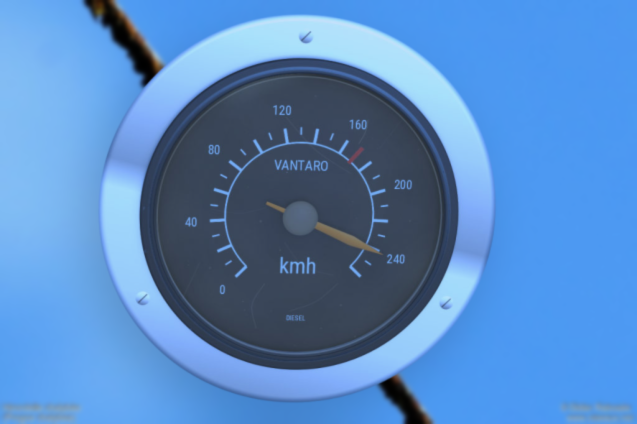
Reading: 240,km/h
